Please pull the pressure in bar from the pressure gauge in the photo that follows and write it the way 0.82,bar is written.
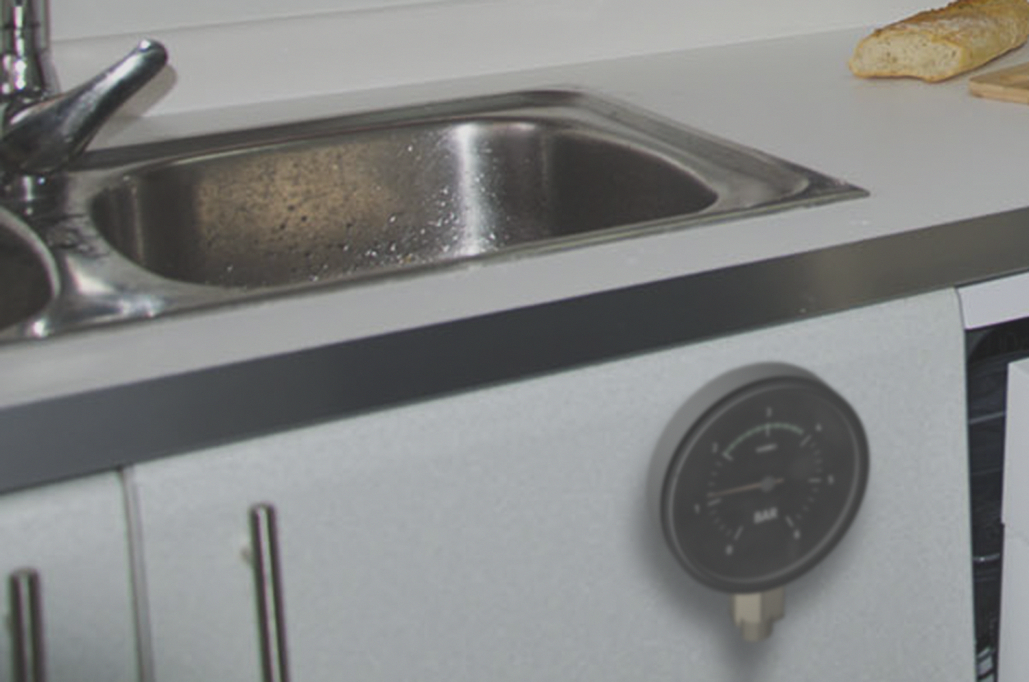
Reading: 1.2,bar
